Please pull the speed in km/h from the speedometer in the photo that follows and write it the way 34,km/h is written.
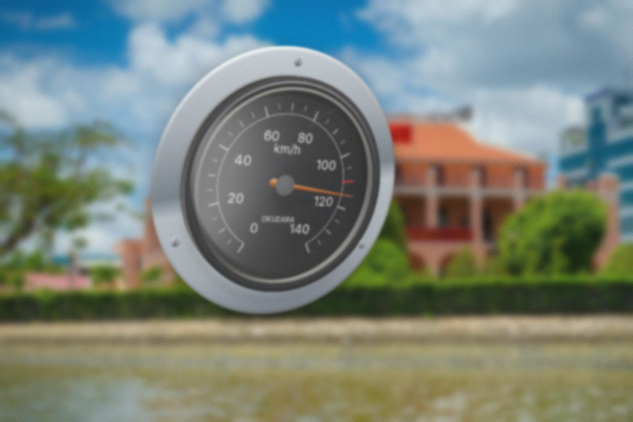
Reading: 115,km/h
